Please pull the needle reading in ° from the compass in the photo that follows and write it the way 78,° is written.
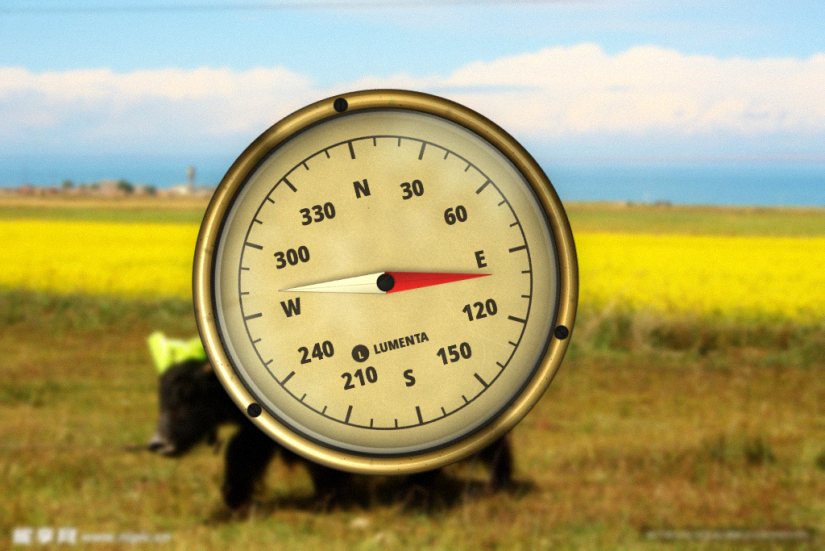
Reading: 100,°
